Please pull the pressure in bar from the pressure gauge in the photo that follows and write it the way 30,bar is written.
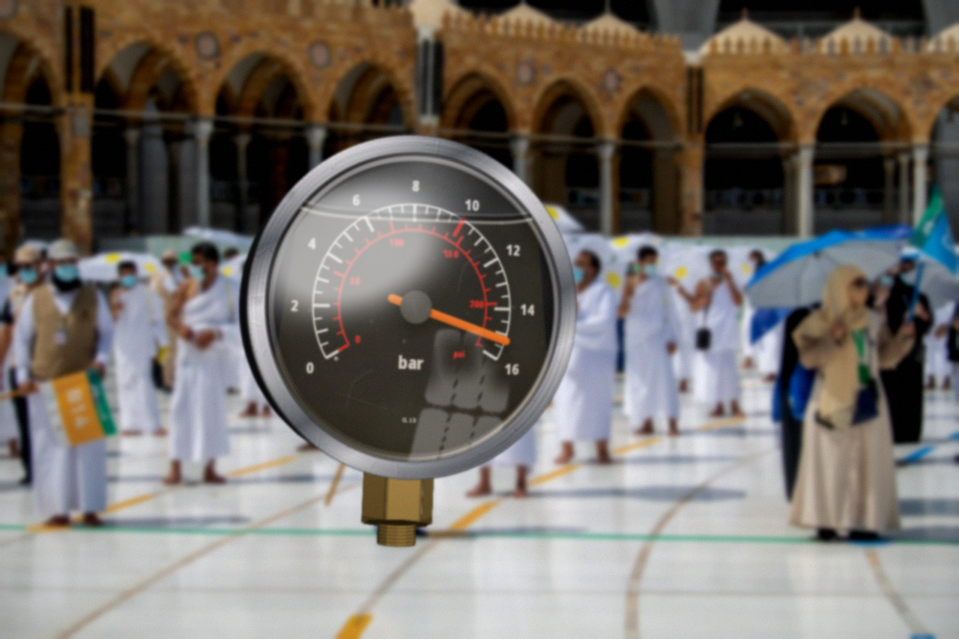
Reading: 15.25,bar
